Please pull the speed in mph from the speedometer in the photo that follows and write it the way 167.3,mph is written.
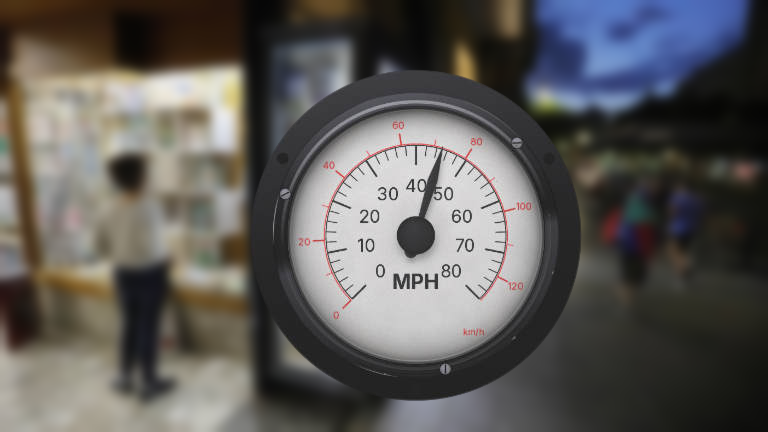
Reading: 45,mph
